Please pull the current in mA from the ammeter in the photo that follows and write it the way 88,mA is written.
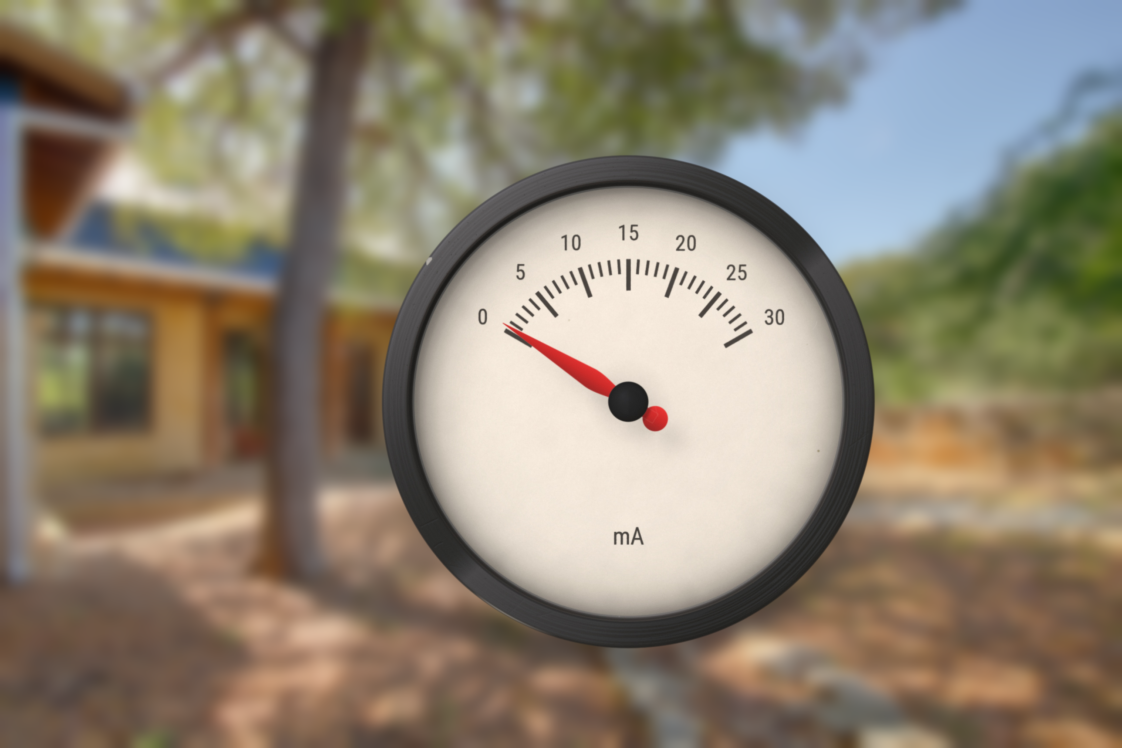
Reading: 0.5,mA
